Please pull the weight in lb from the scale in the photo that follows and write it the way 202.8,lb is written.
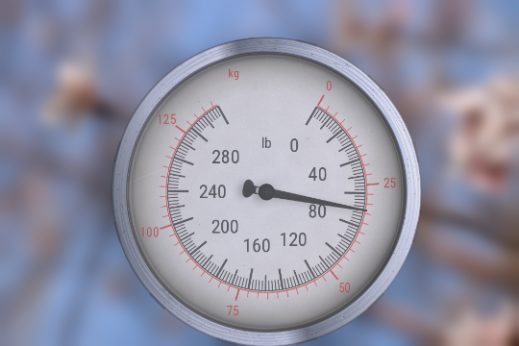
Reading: 70,lb
